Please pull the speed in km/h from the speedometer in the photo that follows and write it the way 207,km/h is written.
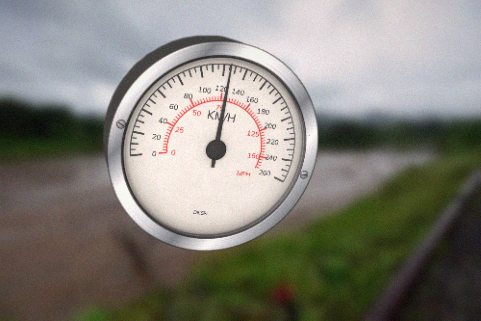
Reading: 125,km/h
